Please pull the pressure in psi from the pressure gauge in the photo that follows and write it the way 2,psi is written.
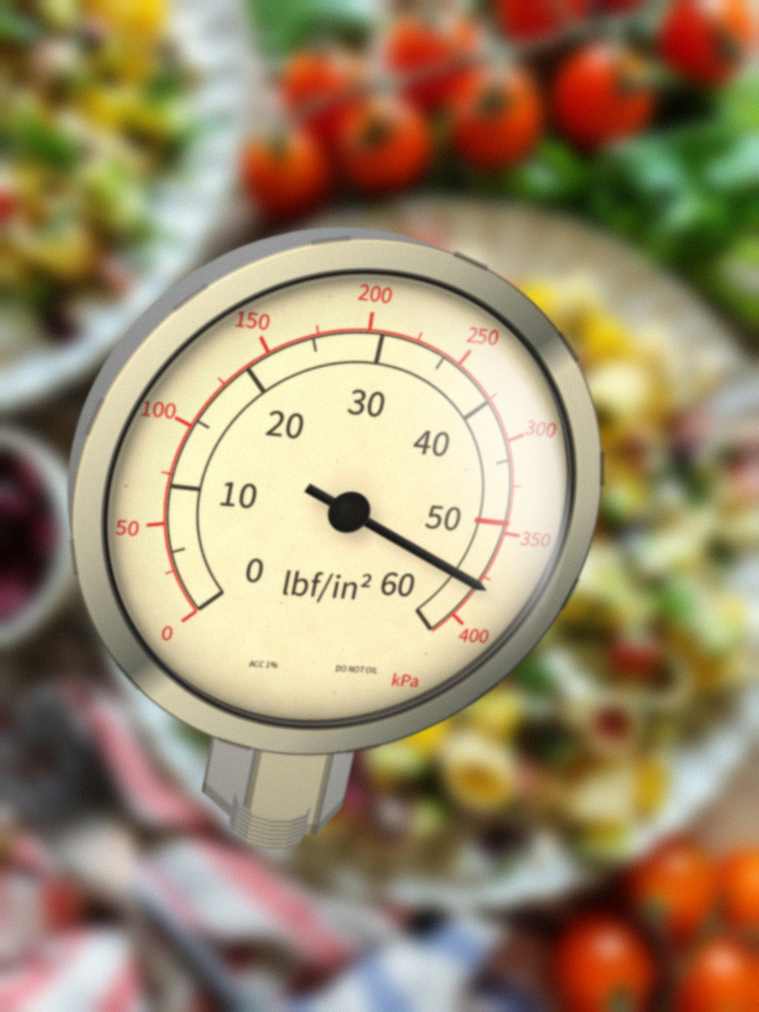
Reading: 55,psi
